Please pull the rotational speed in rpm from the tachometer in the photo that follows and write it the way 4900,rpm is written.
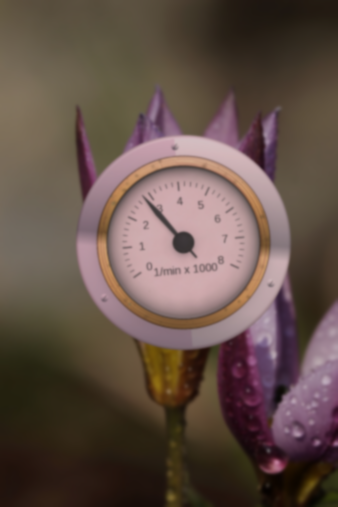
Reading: 2800,rpm
